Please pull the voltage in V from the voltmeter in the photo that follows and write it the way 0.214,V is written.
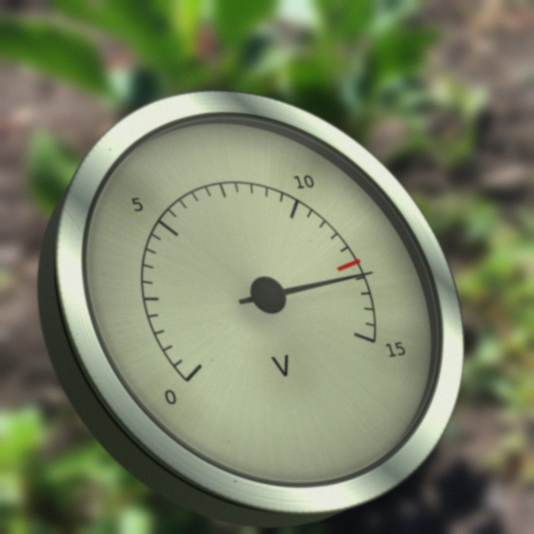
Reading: 13,V
